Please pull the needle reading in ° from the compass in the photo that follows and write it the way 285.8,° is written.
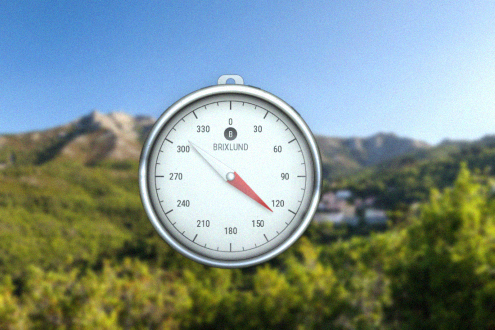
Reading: 130,°
